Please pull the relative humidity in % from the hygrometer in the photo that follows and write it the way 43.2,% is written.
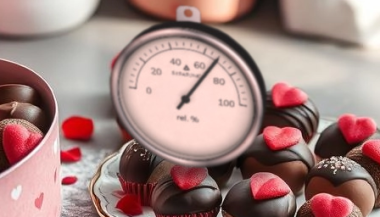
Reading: 68,%
